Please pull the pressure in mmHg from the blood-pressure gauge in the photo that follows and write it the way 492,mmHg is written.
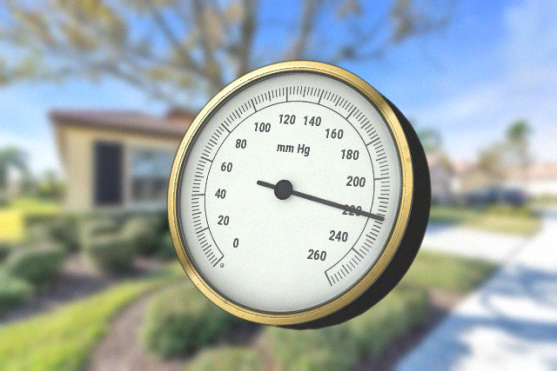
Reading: 220,mmHg
